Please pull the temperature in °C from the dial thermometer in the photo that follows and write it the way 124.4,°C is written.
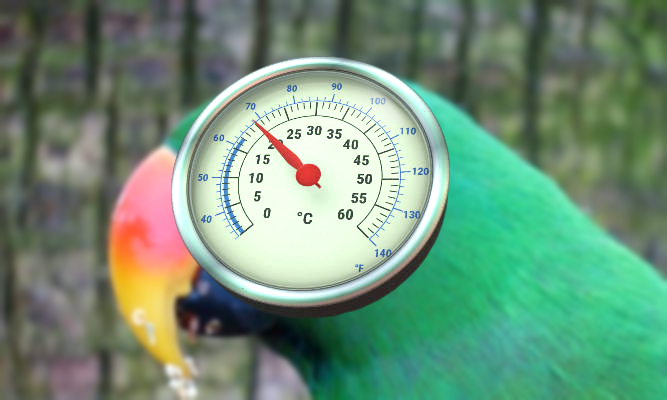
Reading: 20,°C
